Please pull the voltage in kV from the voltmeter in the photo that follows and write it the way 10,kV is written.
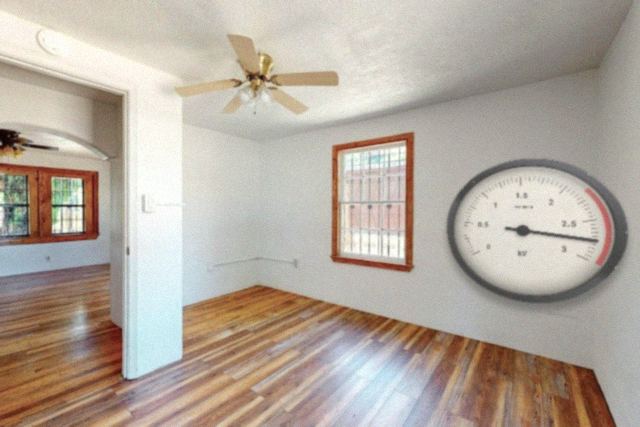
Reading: 2.75,kV
